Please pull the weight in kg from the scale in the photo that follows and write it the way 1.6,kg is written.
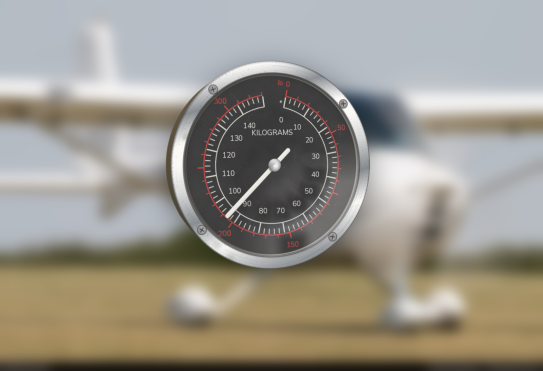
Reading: 94,kg
